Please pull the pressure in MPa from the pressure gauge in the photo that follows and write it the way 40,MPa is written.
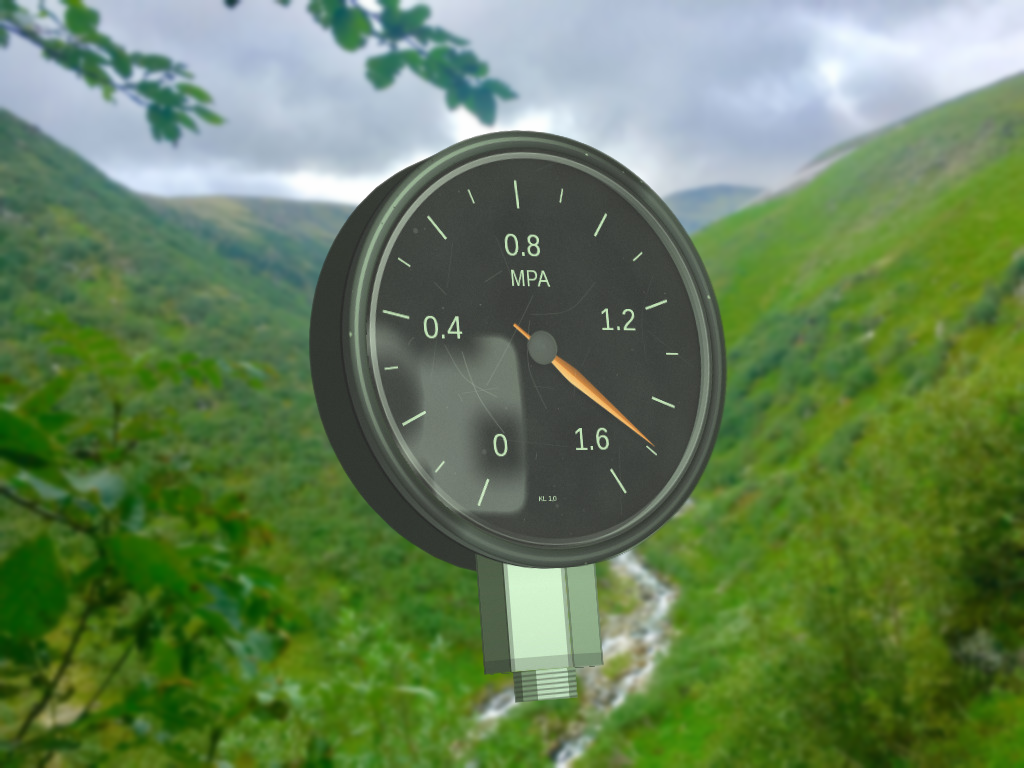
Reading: 1.5,MPa
